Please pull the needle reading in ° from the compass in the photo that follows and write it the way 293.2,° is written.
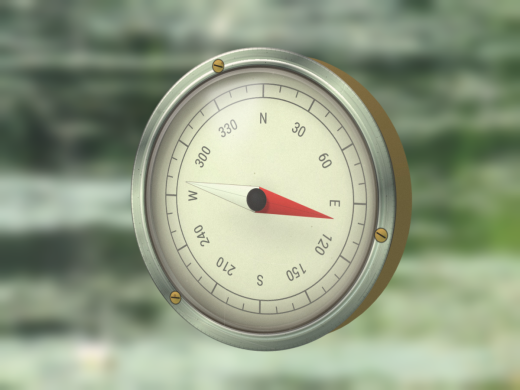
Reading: 100,°
